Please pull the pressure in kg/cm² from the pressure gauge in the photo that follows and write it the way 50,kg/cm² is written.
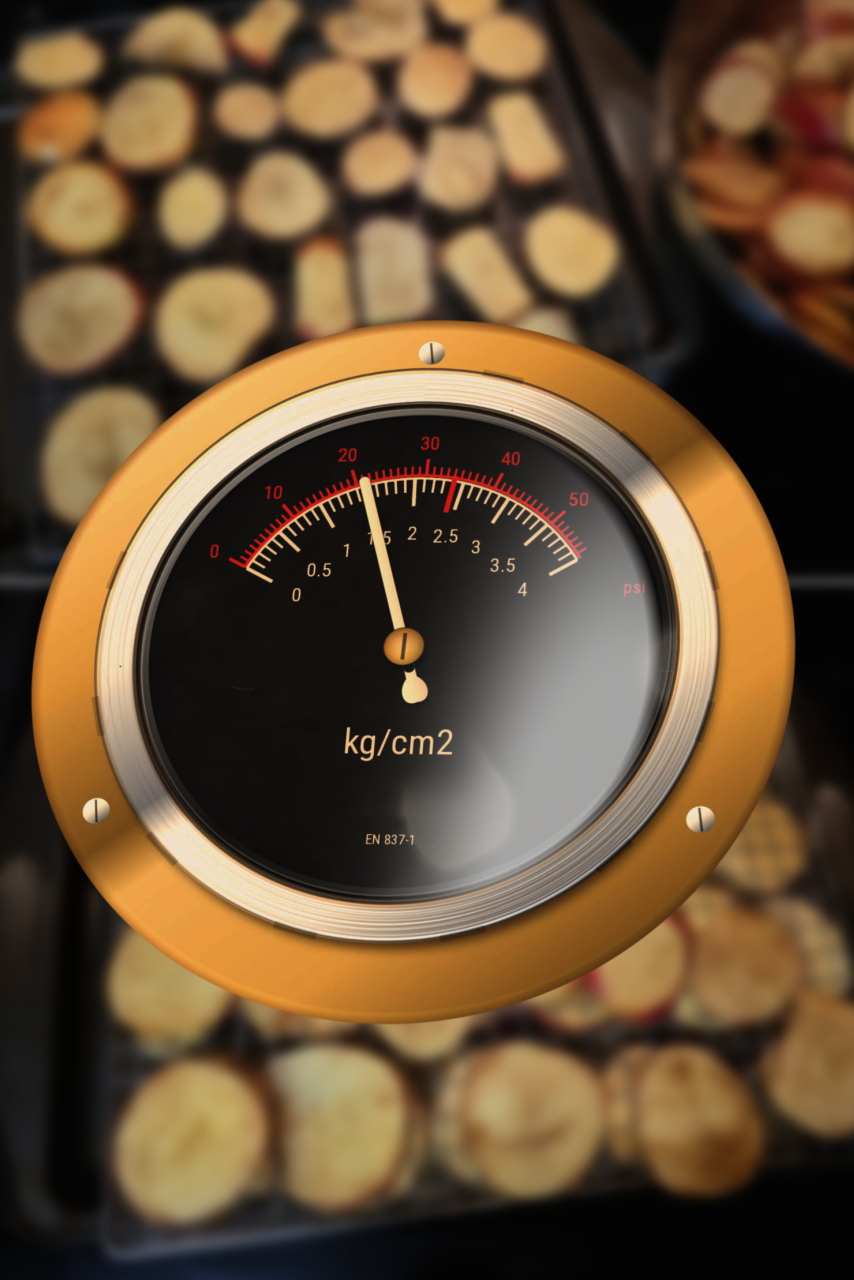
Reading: 1.5,kg/cm²
